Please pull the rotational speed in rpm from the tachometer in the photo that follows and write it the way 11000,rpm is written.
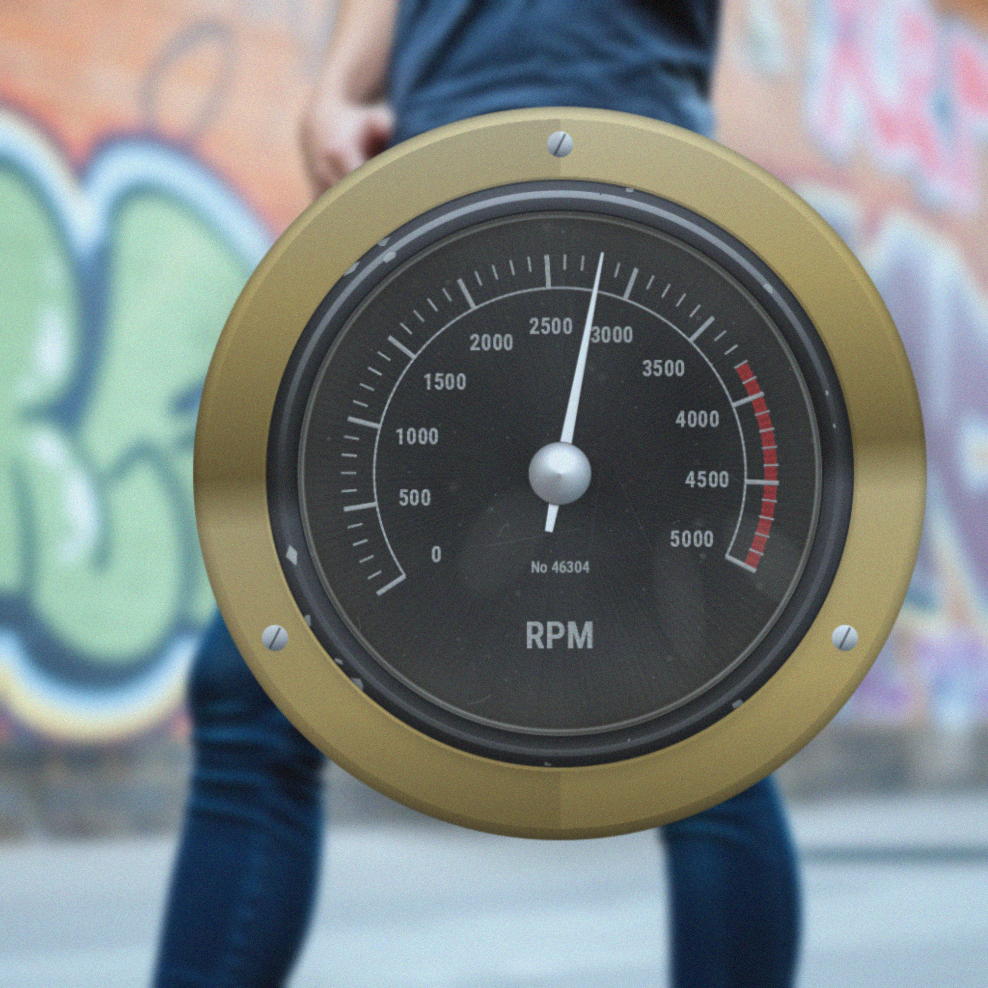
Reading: 2800,rpm
